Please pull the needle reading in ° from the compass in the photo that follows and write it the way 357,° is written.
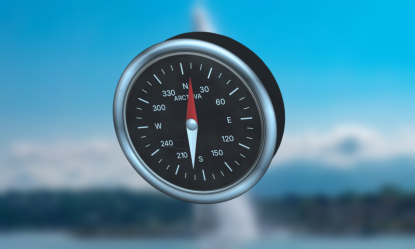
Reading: 10,°
